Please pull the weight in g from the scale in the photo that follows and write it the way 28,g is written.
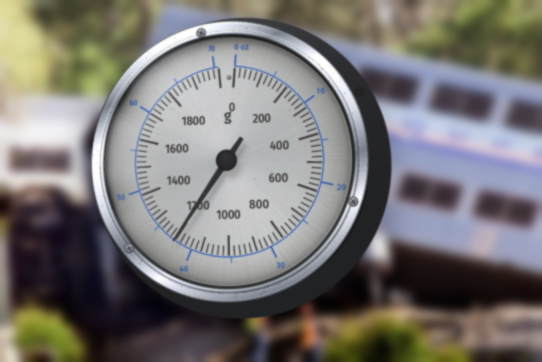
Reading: 1200,g
